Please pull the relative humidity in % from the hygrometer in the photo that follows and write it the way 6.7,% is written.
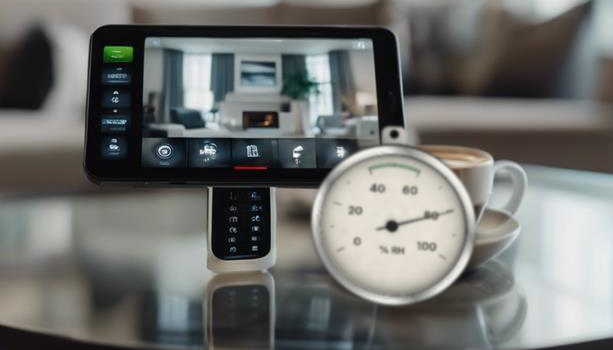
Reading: 80,%
